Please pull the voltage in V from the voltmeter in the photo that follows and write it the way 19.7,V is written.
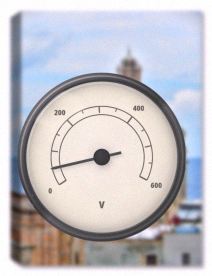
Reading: 50,V
